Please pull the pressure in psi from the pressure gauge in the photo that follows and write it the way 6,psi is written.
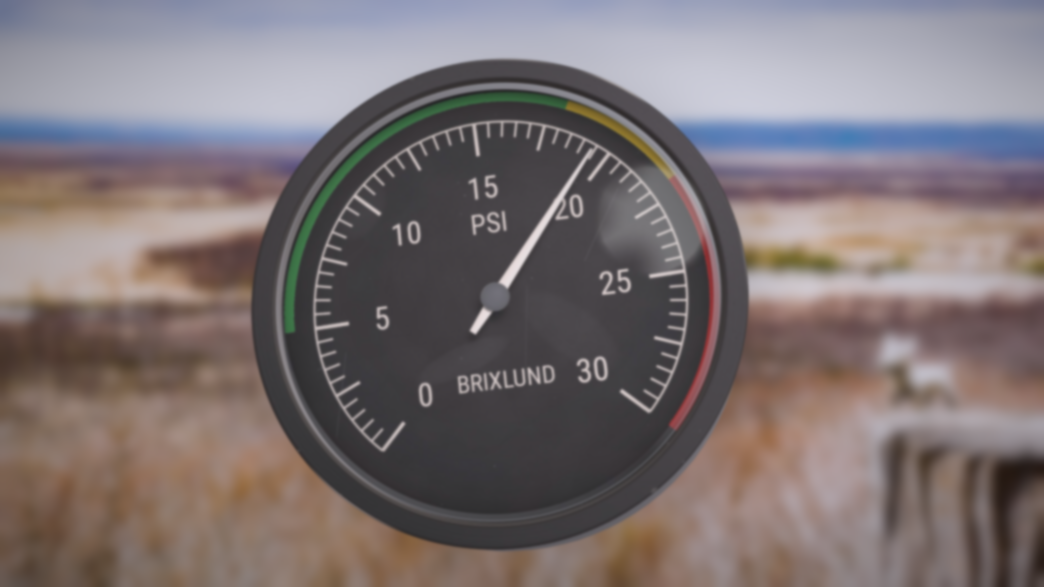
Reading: 19.5,psi
